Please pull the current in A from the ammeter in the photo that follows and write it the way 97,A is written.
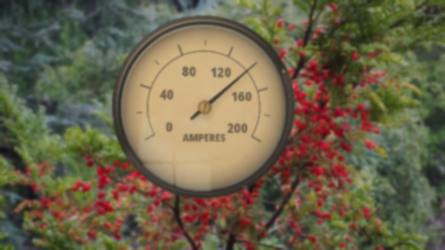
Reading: 140,A
